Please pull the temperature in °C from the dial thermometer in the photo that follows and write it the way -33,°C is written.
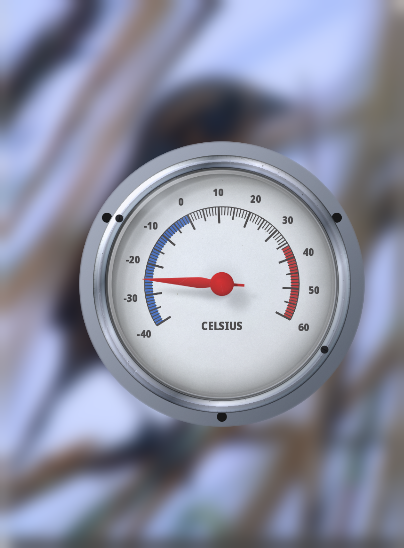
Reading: -25,°C
